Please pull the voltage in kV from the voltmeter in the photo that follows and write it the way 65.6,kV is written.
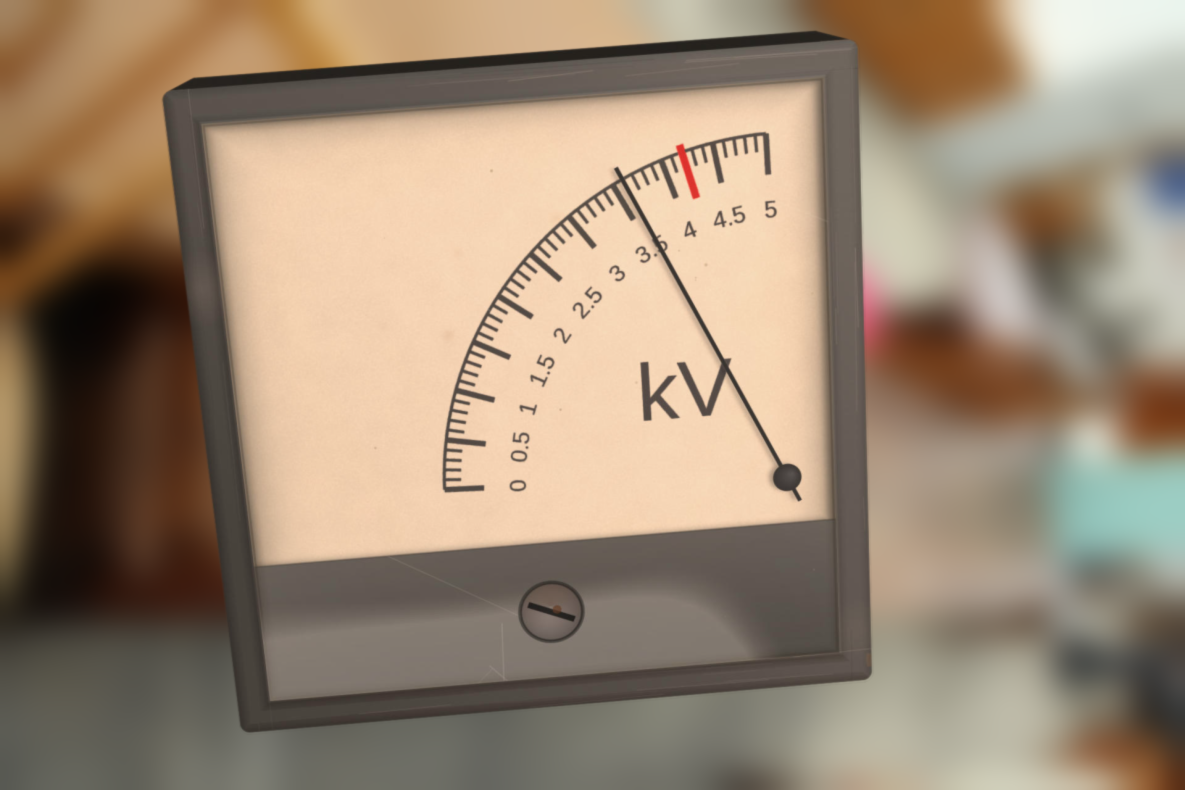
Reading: 3.6,kV
